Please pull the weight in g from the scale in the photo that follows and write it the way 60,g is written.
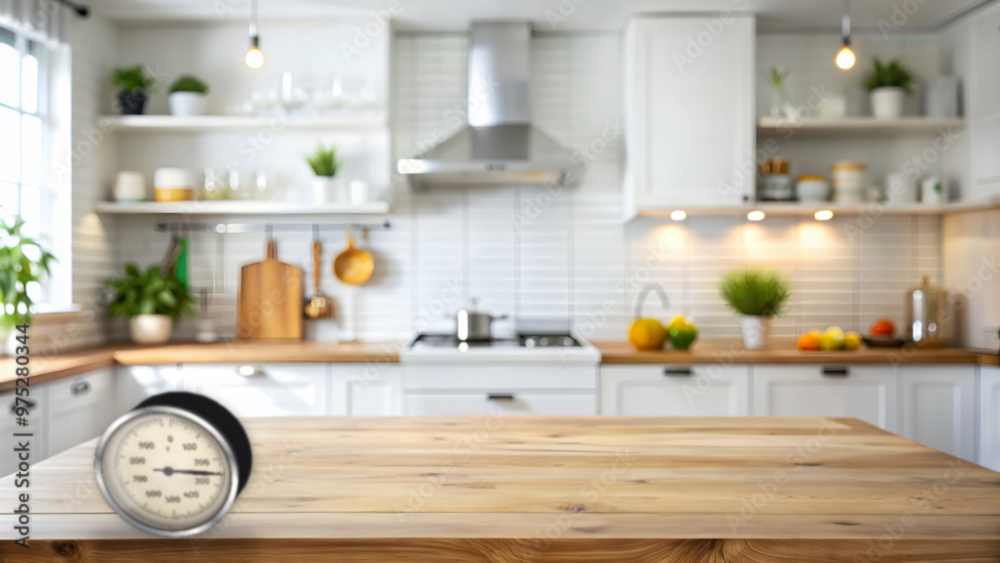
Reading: 250,g
